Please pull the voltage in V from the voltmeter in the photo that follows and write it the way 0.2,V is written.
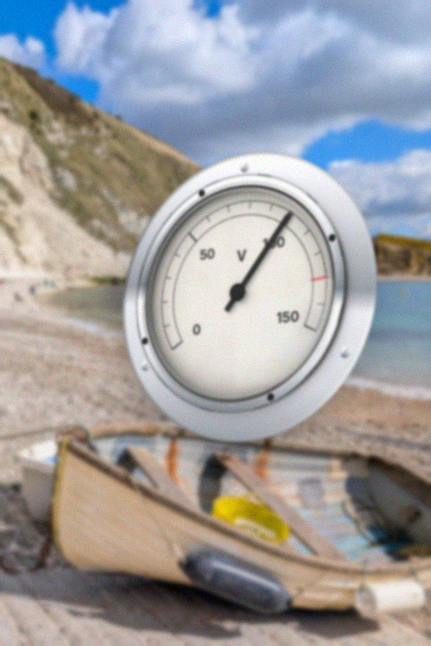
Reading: 100,V
